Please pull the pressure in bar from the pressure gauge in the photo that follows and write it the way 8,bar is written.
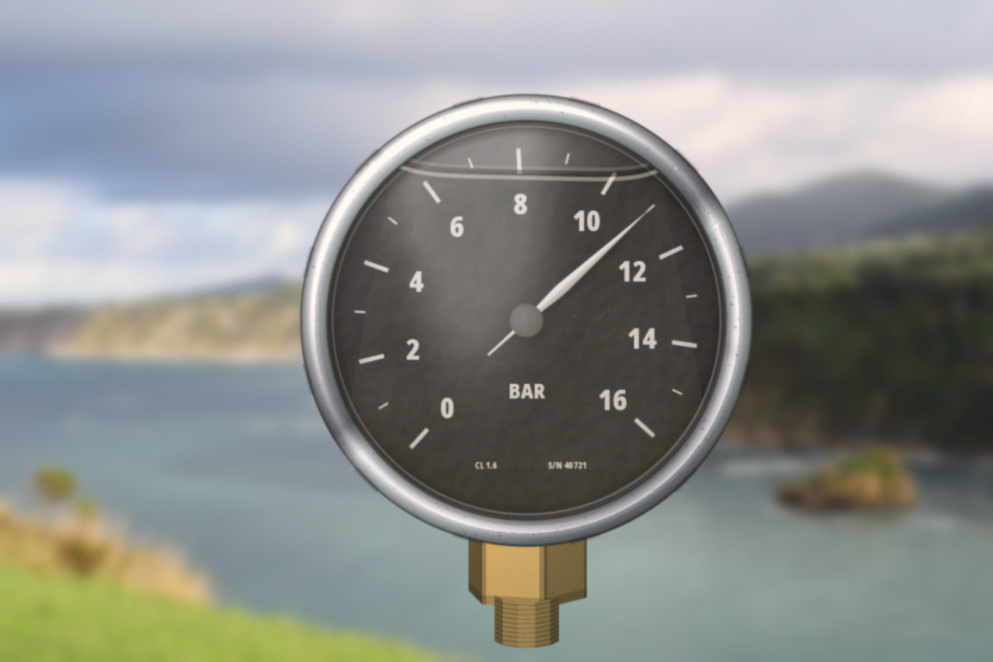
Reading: 11,bar
